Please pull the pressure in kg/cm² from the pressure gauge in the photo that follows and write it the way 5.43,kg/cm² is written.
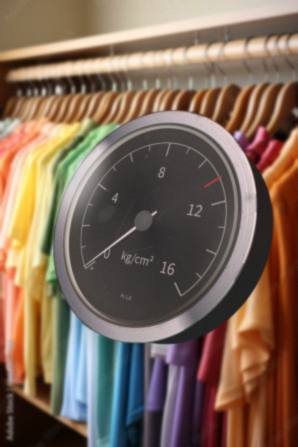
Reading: 0,kg/cm²
